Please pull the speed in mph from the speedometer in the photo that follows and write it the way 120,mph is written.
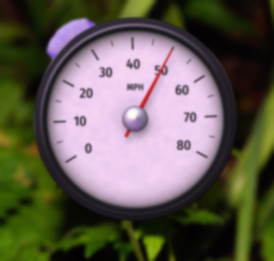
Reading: 50,mph
